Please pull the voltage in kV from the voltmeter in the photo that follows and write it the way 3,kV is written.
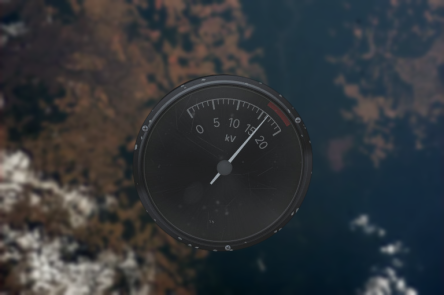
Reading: 16,kV
